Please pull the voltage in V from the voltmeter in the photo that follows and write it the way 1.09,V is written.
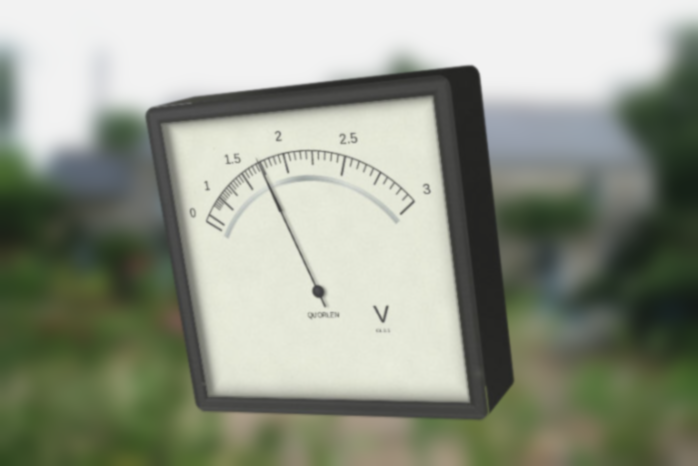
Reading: 1.75,V
